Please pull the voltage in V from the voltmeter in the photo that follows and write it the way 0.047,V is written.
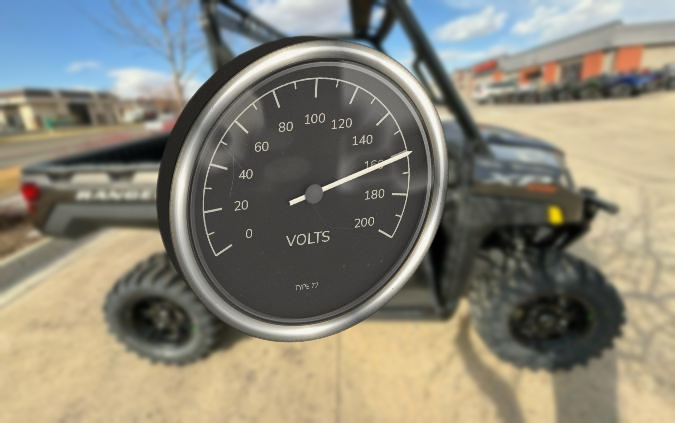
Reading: 160,V
